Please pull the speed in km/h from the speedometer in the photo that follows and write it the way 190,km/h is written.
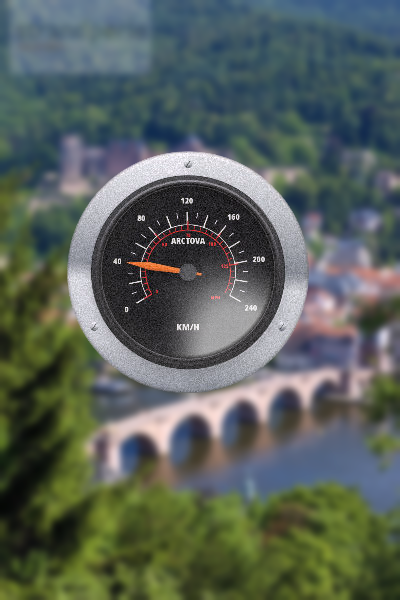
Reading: 40,km/h
